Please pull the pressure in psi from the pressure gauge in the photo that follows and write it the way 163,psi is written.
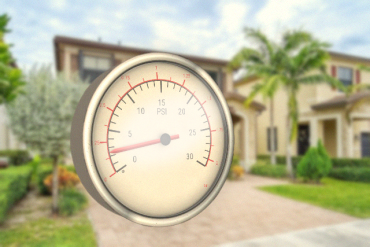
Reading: 2.5,psi
